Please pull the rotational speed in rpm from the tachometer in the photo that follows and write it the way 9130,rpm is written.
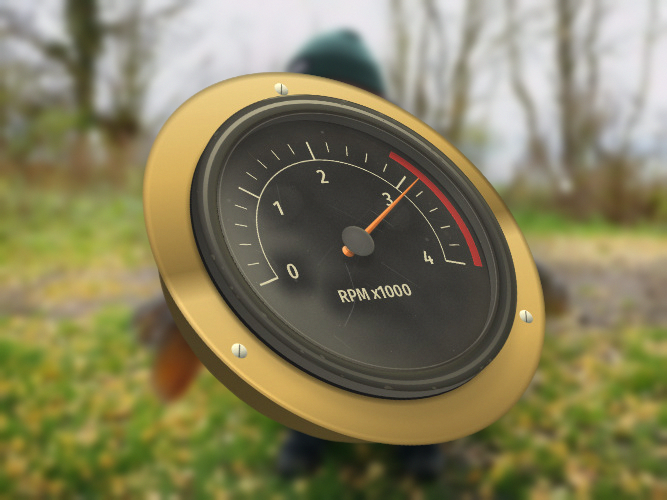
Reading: 3100,rpm
